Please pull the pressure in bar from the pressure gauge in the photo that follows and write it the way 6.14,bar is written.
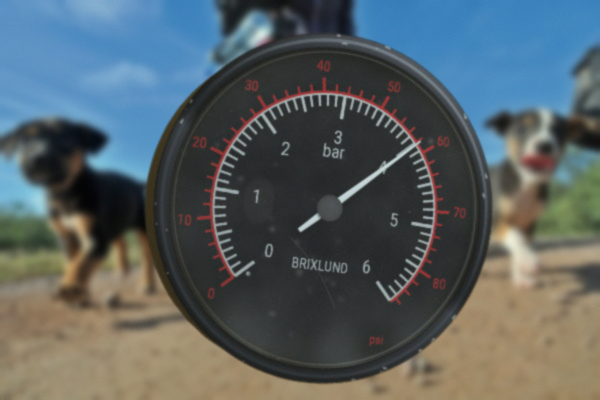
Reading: 4,bar
